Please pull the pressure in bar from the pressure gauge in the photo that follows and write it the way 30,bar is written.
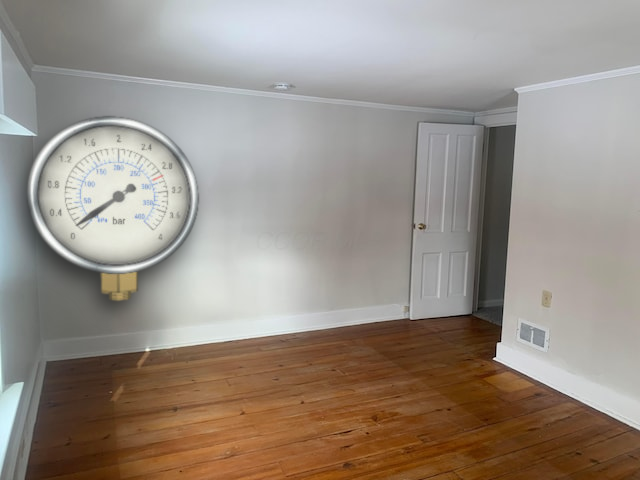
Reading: 0.1,bar
